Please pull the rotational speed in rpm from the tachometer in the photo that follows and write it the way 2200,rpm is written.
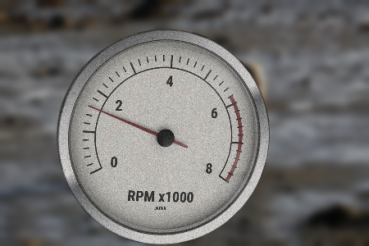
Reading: 1600,rpm
